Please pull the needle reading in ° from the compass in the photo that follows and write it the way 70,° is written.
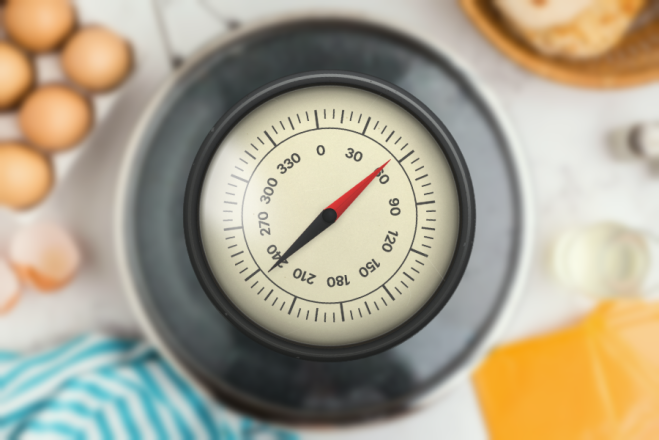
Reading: 55,°
